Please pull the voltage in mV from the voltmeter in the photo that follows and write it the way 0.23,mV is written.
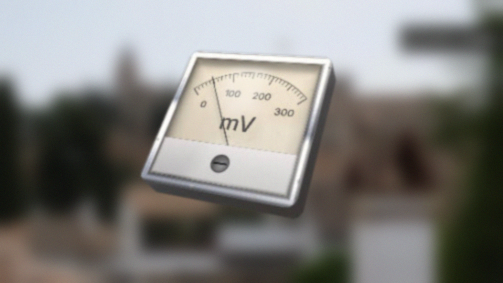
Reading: 50,mV
